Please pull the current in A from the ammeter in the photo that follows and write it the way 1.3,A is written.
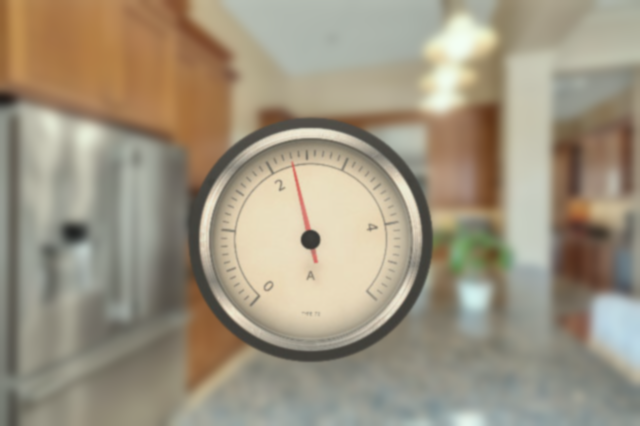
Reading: 2.3,A
